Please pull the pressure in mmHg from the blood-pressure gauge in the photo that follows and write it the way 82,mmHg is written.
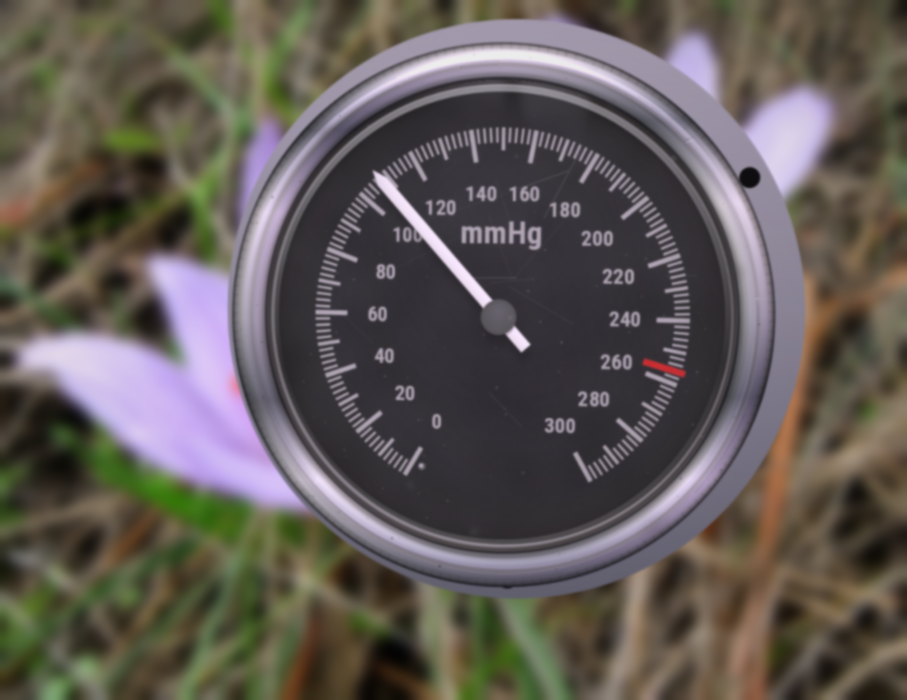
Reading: 108,mmHg
